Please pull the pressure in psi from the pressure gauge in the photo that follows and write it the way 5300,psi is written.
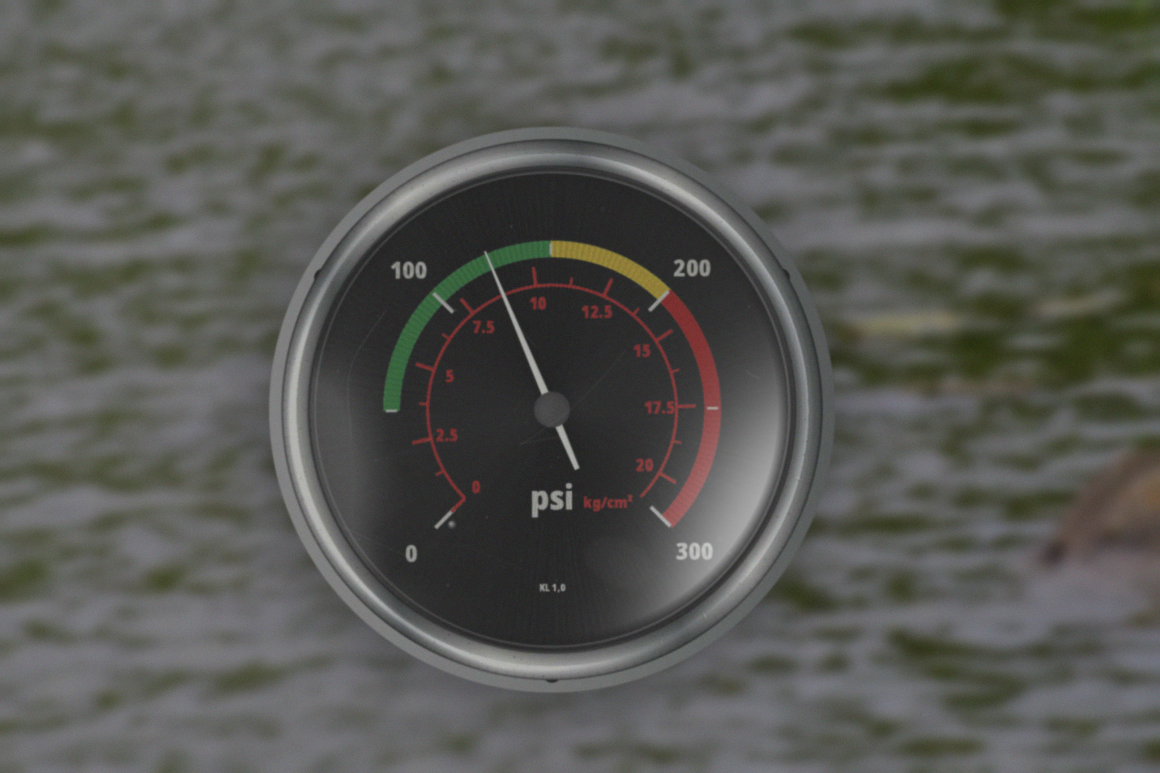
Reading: 125,psi
